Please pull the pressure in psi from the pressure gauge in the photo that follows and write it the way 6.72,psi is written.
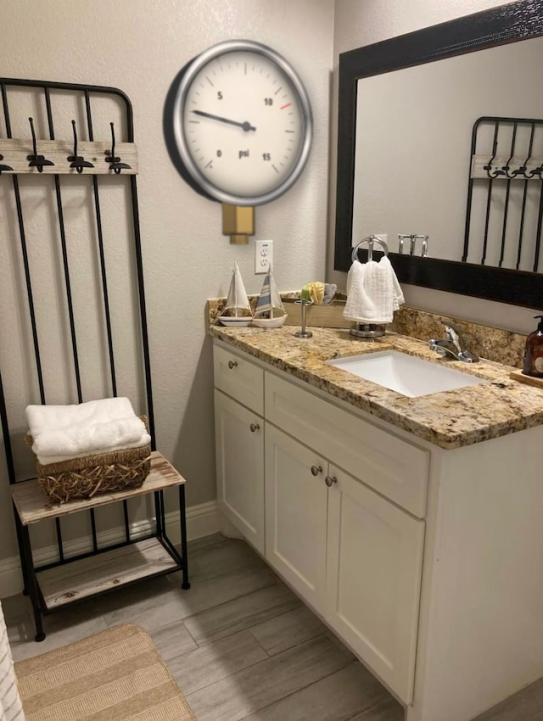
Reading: 3,psi
